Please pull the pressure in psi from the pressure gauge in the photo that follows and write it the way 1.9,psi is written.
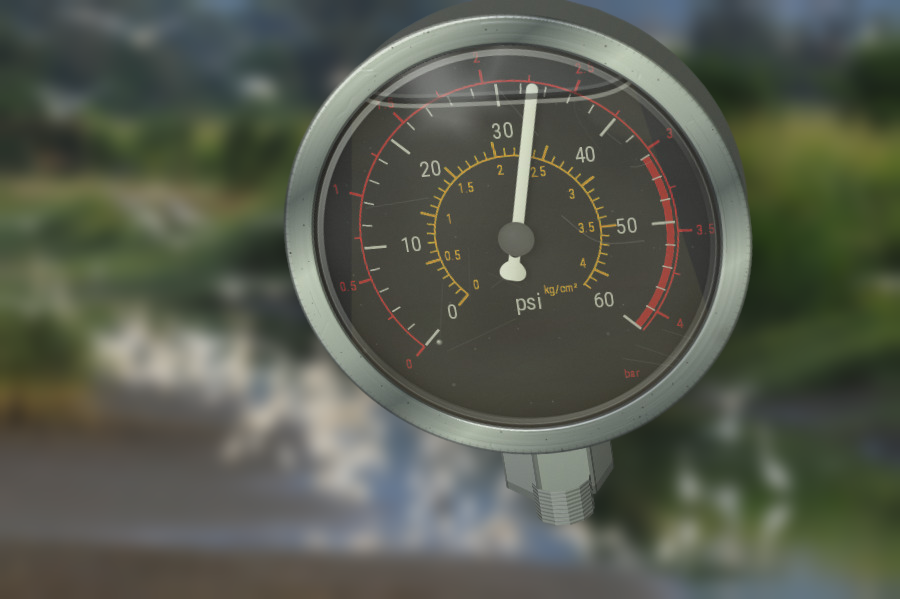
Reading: 33,psi
